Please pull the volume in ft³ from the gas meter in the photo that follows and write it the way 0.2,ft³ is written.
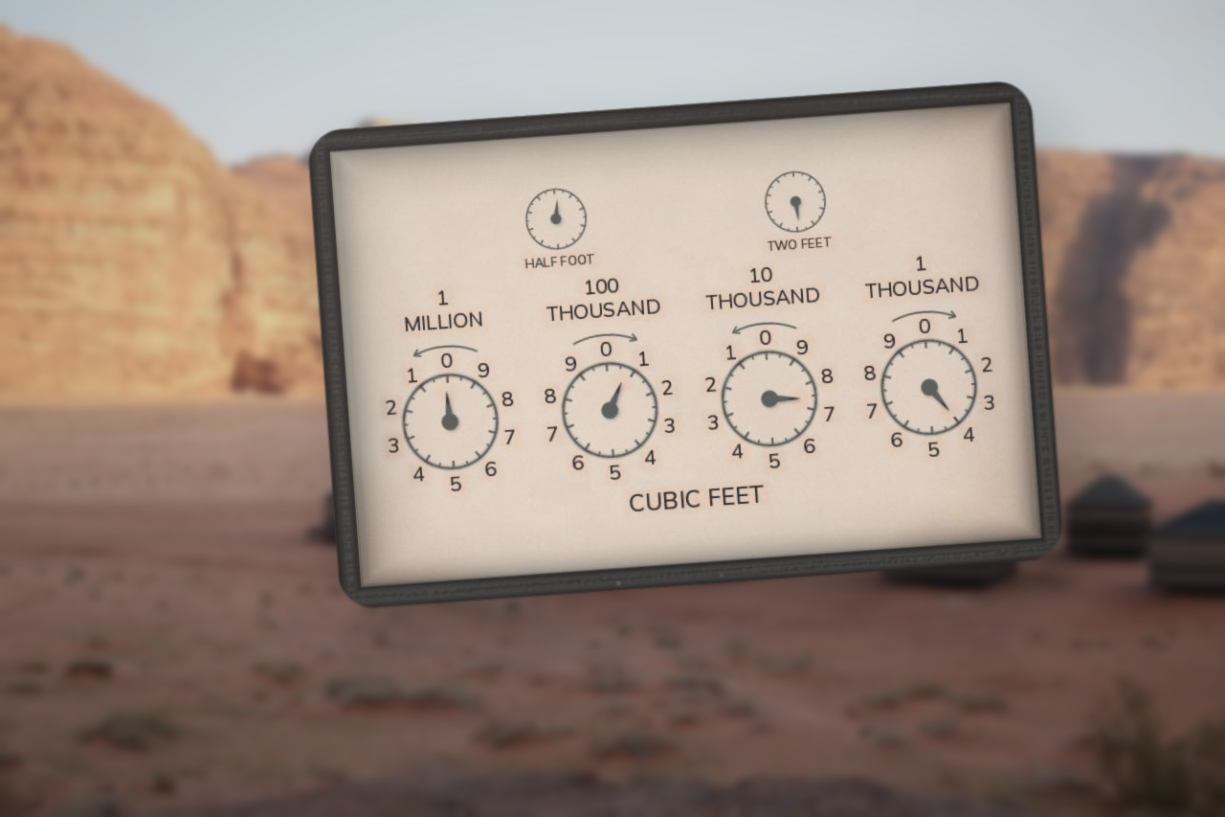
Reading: 7400,ft³
